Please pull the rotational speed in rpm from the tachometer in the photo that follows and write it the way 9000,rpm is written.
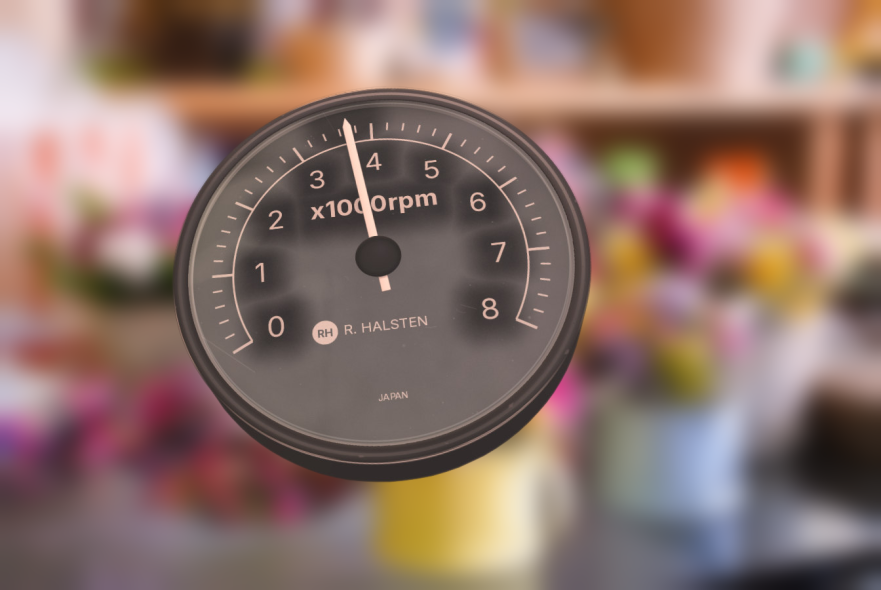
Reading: 3700,rpm
